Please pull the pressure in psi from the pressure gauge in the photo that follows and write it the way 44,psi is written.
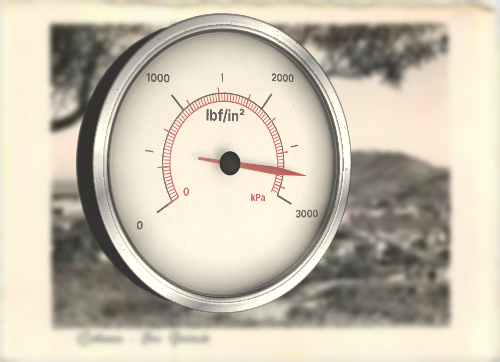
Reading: 2750,psi
